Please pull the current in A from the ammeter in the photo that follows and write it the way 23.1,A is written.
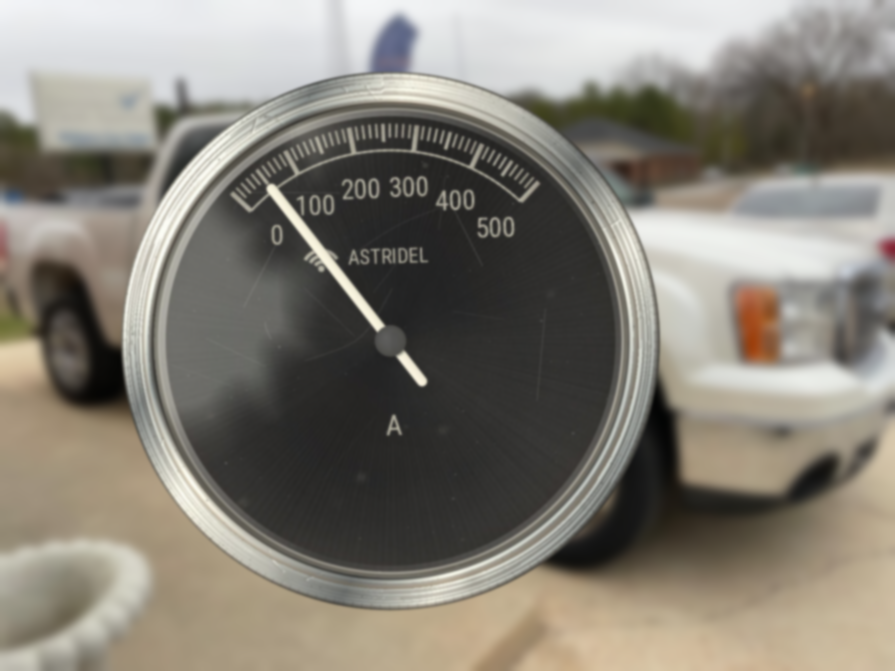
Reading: 50,A
